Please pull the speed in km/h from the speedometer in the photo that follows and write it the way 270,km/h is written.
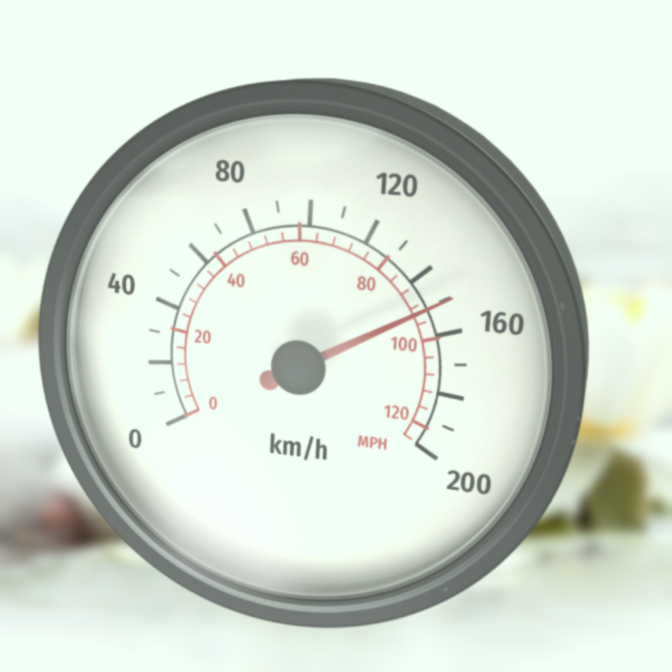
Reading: 150,km/h
